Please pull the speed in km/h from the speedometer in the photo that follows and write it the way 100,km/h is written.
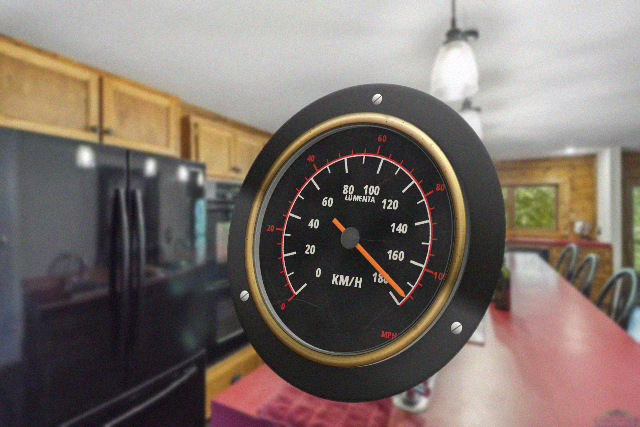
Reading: 175,km/h
